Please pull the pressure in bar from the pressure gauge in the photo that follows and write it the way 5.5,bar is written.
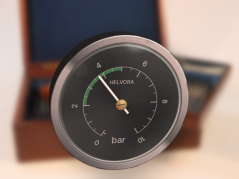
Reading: 3.75,bar
